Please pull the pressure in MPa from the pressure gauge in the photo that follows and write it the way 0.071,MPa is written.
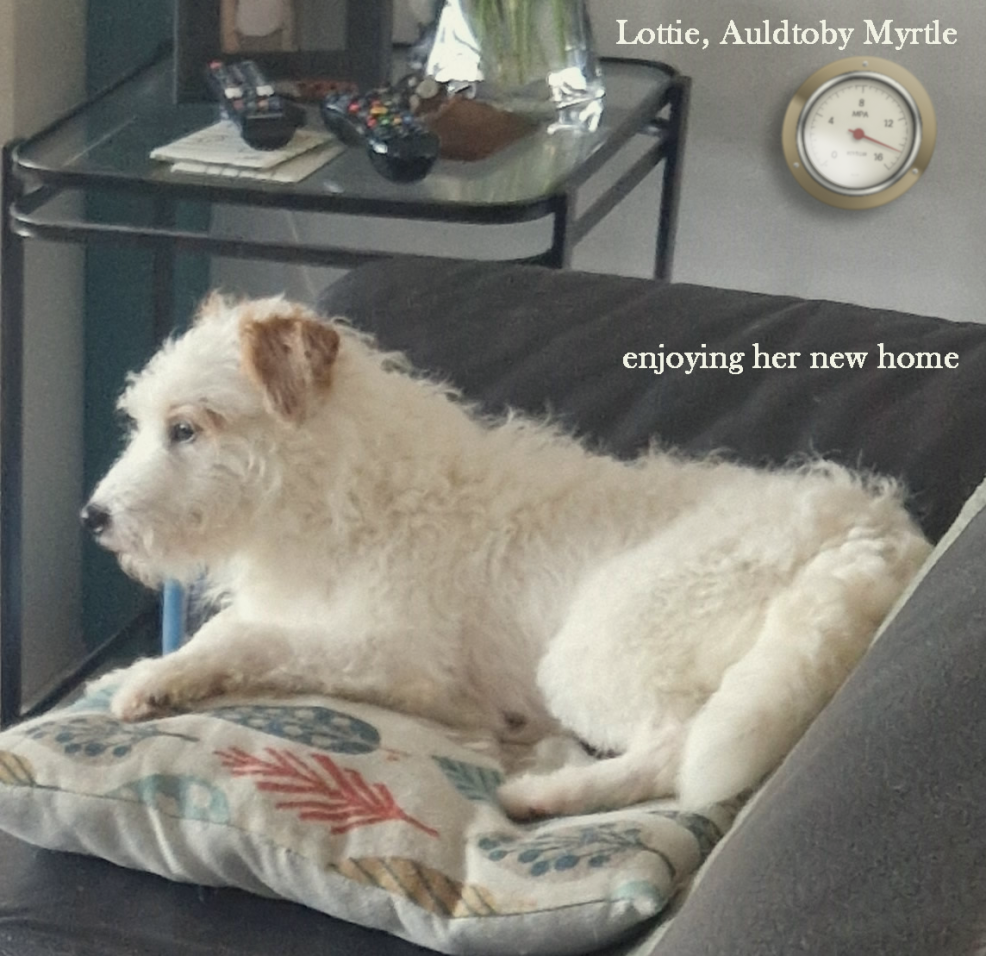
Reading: 14.5,MPa
